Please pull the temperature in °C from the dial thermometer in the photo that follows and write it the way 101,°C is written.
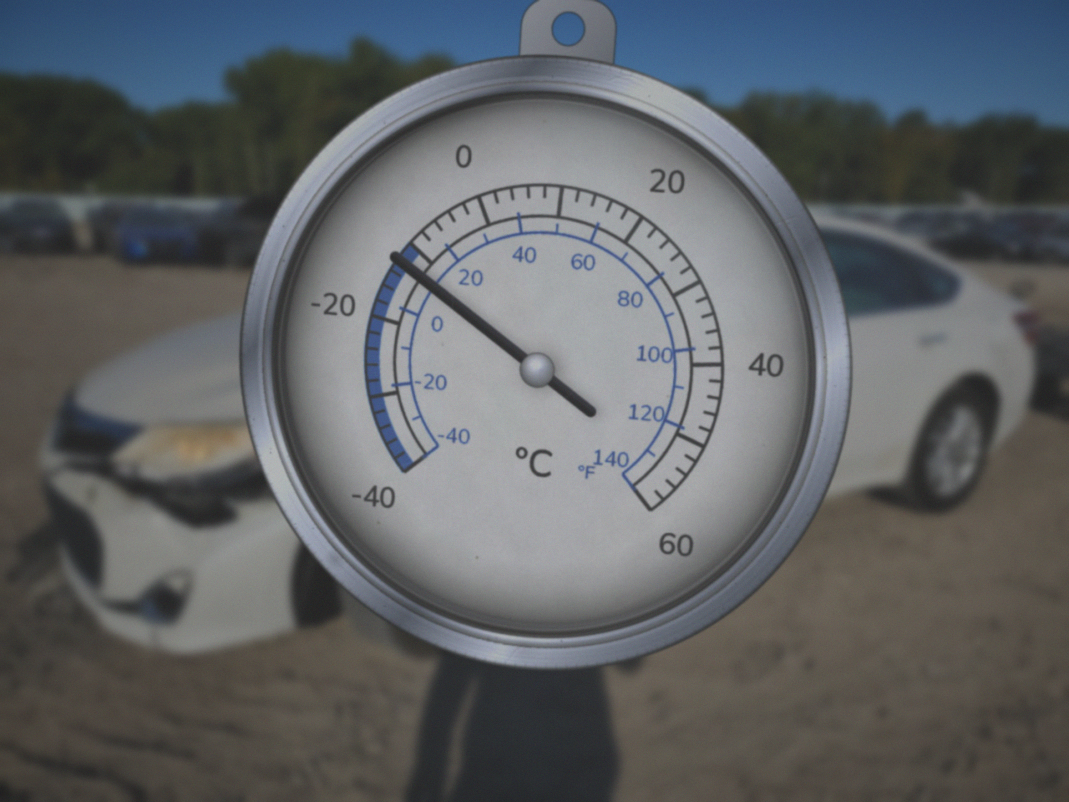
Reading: -12,°C
